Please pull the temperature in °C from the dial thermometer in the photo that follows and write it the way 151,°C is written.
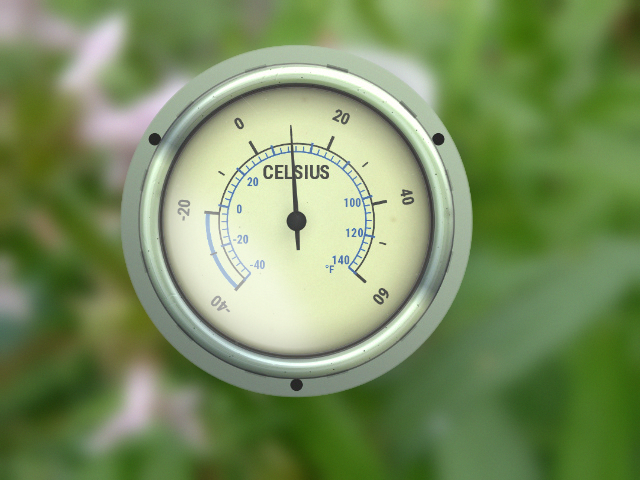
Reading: 10,°C
